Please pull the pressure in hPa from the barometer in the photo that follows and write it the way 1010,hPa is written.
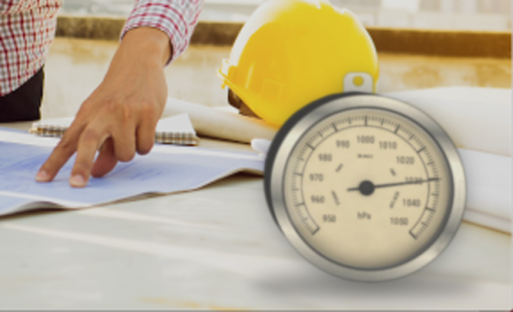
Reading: 1030,hPa
